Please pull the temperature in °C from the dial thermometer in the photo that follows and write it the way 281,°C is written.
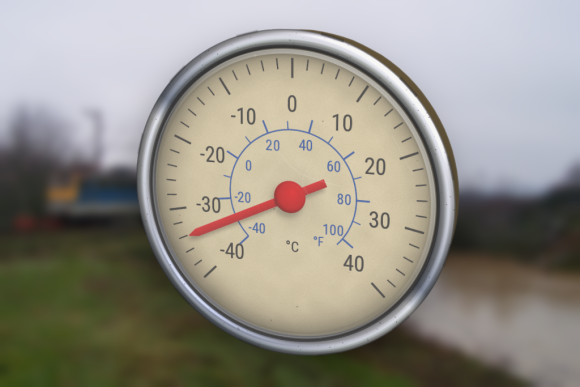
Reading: -34,°C
